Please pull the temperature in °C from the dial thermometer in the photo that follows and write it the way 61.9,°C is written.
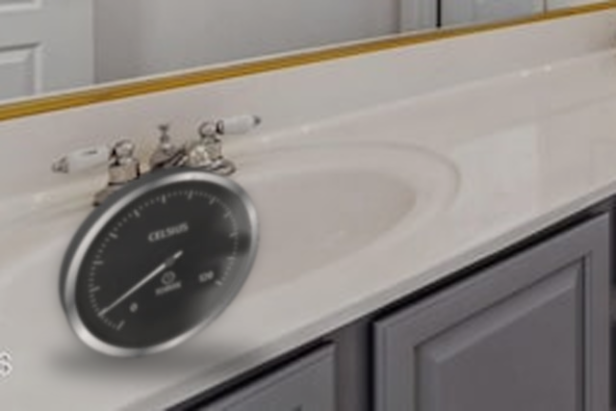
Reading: 10,°C
